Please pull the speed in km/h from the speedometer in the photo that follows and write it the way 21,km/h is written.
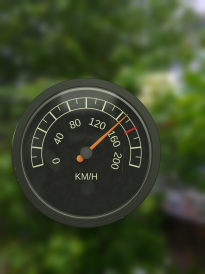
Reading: 145,km/h
